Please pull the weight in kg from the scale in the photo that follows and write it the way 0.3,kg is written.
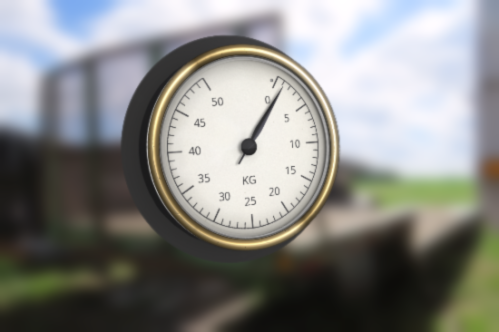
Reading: 1,kg
